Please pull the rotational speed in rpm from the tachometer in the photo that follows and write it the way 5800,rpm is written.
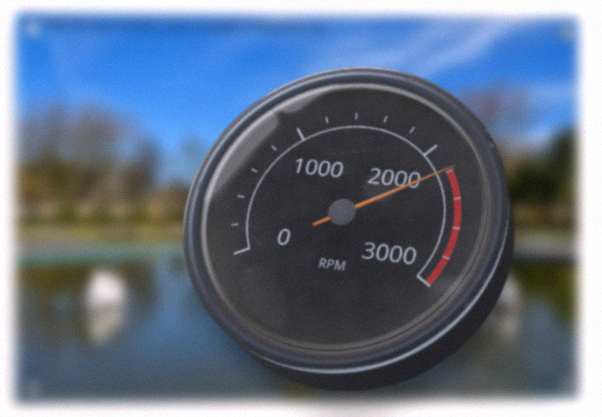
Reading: 2200,rpm
